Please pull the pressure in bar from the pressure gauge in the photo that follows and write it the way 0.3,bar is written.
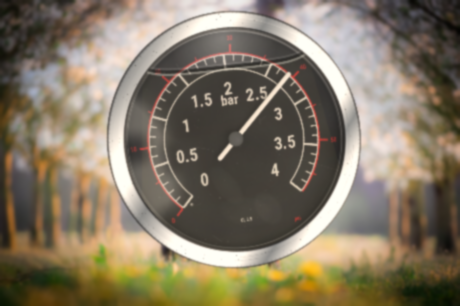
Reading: 2.7,bar
